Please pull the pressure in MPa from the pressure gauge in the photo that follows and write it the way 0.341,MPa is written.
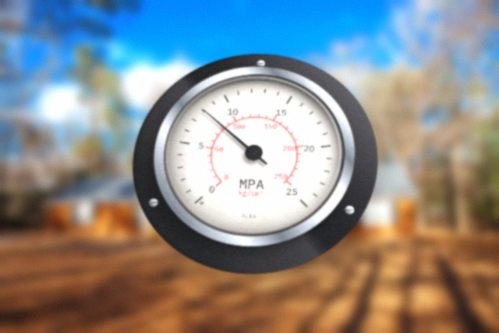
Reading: 8,MPa
